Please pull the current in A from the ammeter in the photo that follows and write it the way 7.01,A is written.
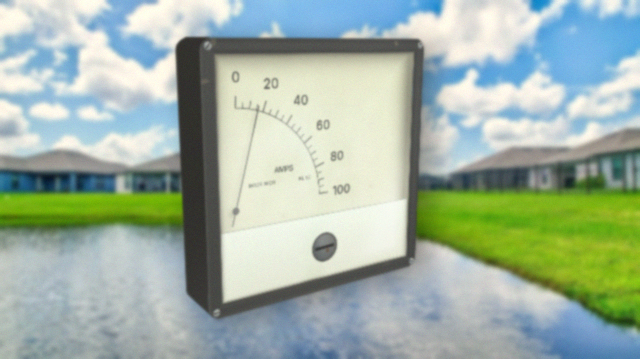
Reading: 15,A
